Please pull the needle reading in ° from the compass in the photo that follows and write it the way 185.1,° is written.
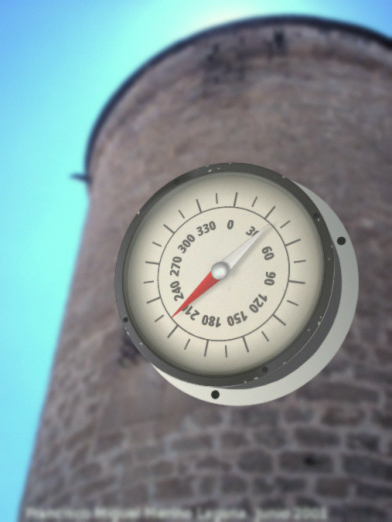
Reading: 217.5,°
